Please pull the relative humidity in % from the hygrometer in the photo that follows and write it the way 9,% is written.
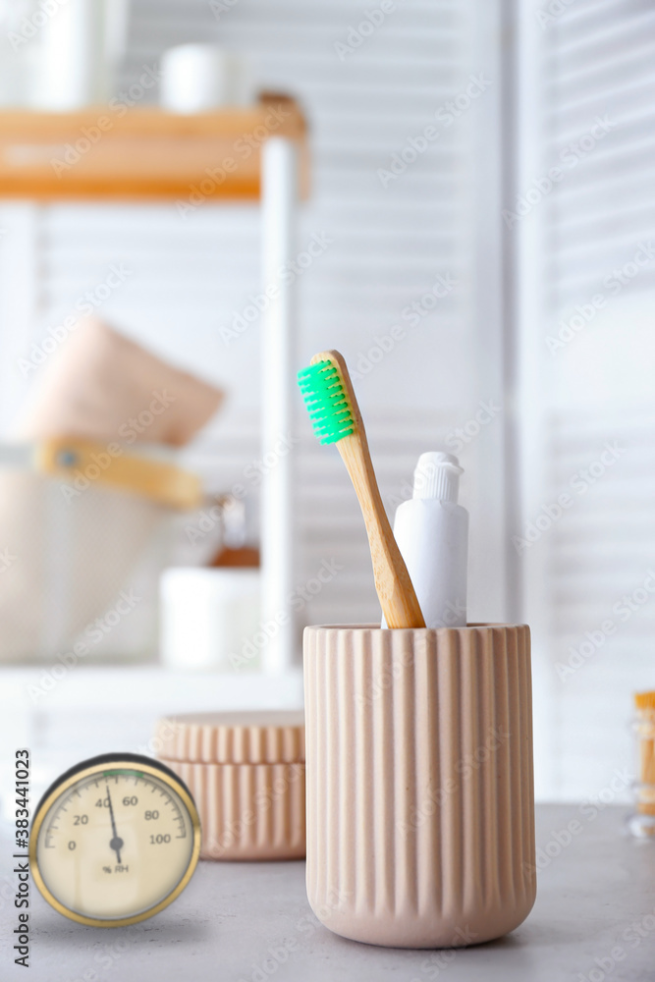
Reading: 45,%
